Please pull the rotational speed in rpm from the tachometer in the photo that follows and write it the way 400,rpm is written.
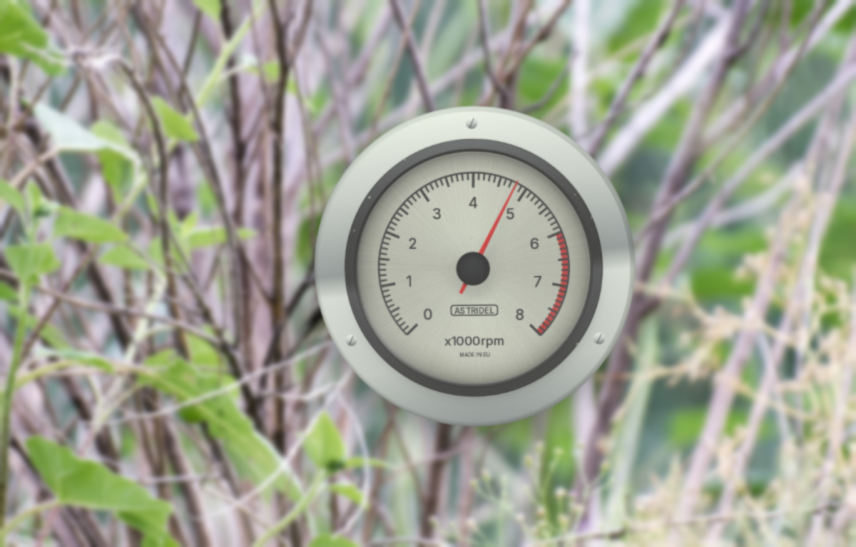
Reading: 4800,rpm
